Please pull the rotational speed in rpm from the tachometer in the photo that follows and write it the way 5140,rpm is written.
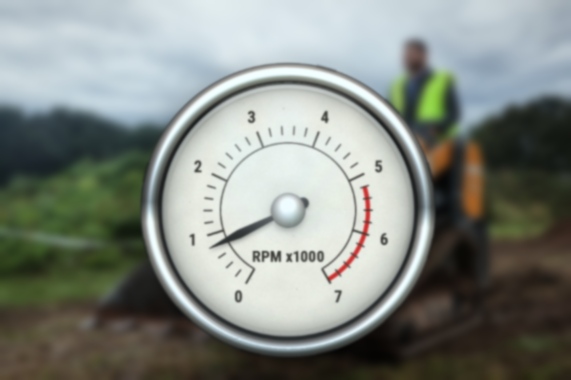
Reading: 800,rpm
